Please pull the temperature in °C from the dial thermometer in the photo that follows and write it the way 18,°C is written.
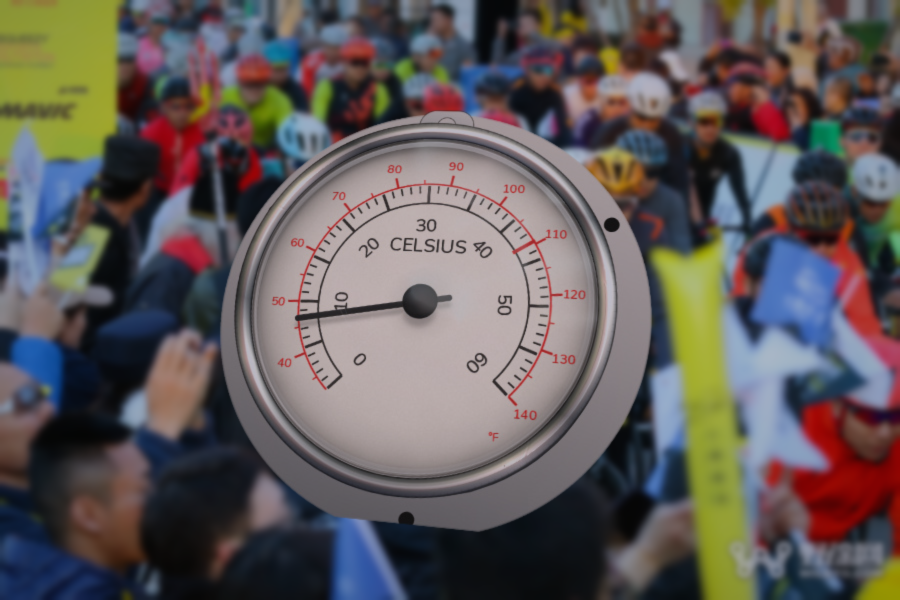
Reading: 8,°C
